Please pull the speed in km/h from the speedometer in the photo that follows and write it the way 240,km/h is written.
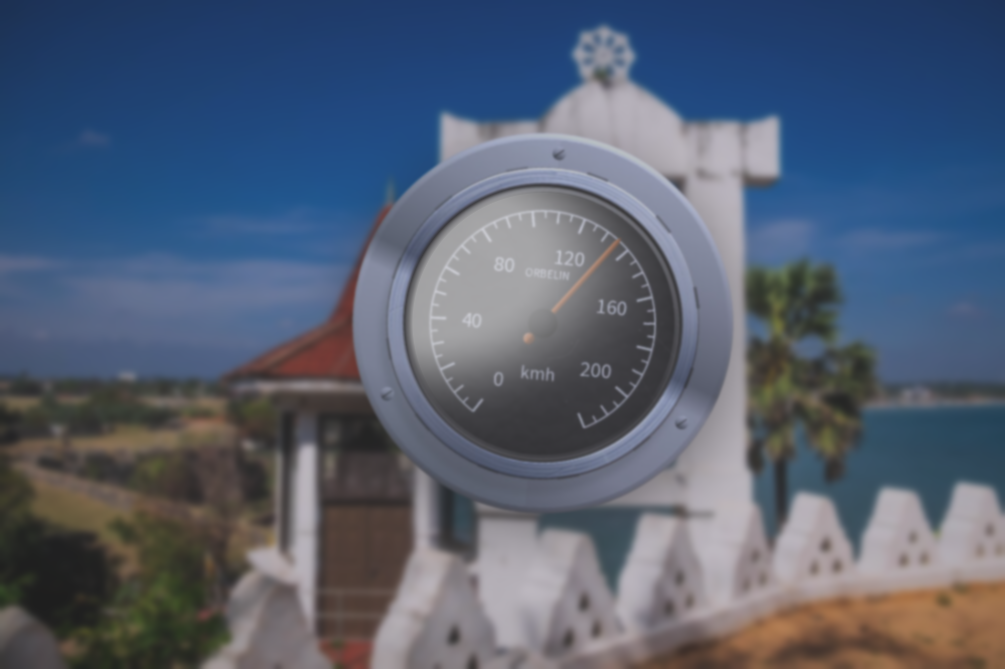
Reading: 135,km/h
